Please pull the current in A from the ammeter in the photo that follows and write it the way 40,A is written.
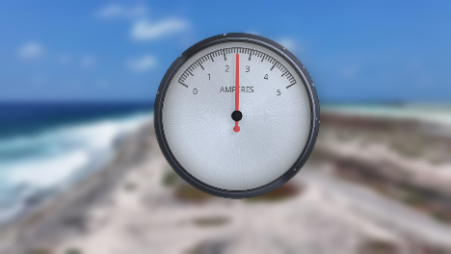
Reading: 2.5,A
